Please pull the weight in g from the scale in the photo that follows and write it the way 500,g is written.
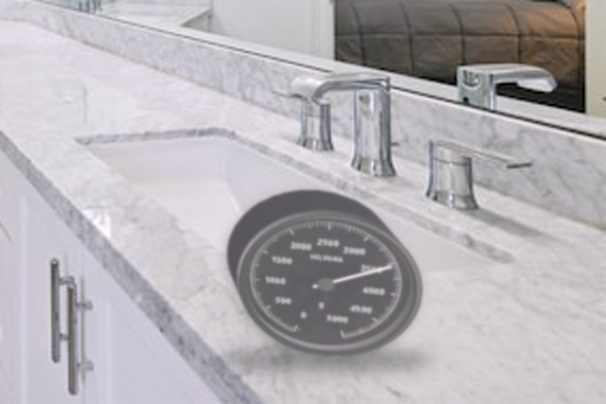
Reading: 3500,g
